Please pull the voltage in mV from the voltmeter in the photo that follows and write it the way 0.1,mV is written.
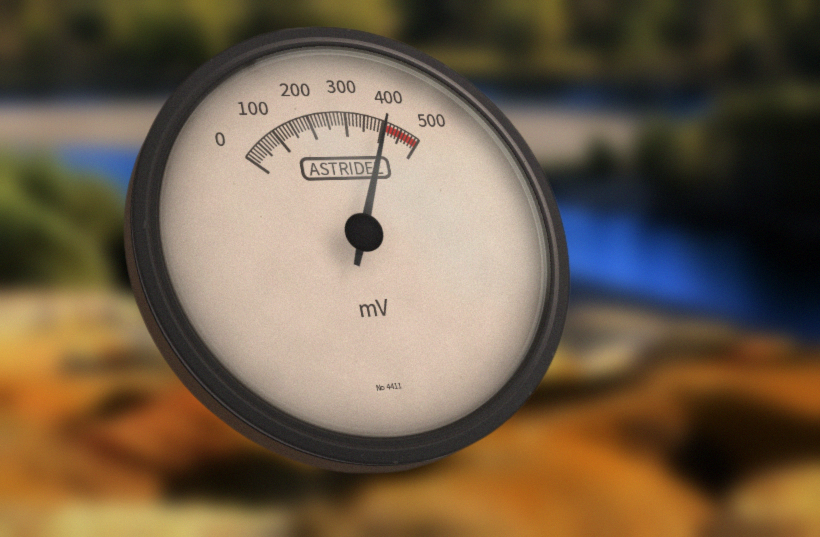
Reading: 400,mV
